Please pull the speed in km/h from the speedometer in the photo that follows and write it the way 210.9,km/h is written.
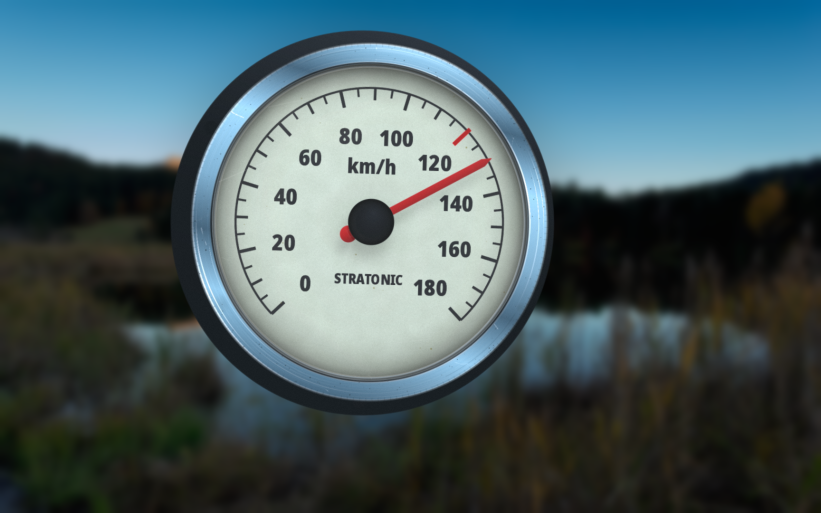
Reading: 130,km/h
